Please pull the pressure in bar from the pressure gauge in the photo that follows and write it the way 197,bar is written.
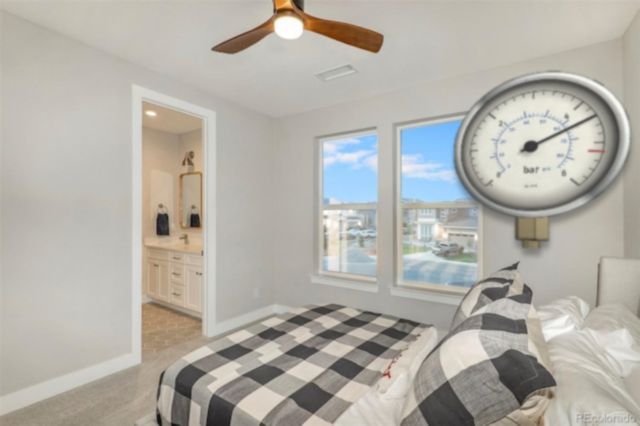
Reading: 4.4,bar
